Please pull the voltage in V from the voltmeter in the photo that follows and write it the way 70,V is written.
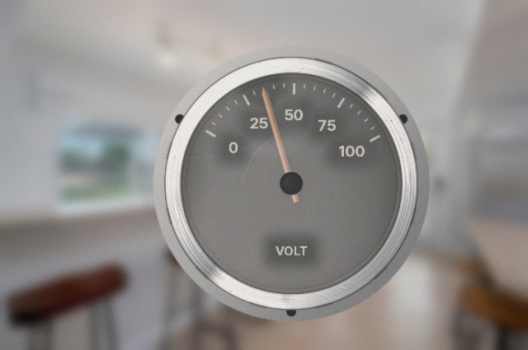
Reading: 35,V
